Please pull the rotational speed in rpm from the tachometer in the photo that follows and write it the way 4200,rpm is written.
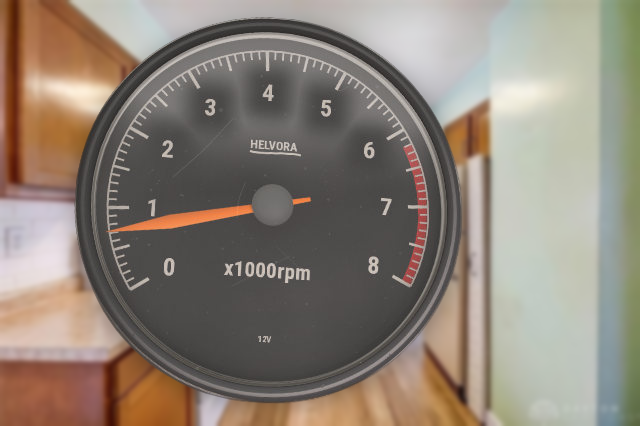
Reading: 700,rpm
